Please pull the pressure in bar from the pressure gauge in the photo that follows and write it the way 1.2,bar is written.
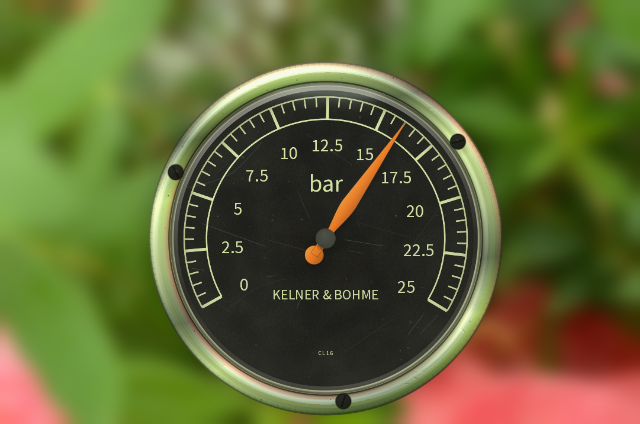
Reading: 16,bar
